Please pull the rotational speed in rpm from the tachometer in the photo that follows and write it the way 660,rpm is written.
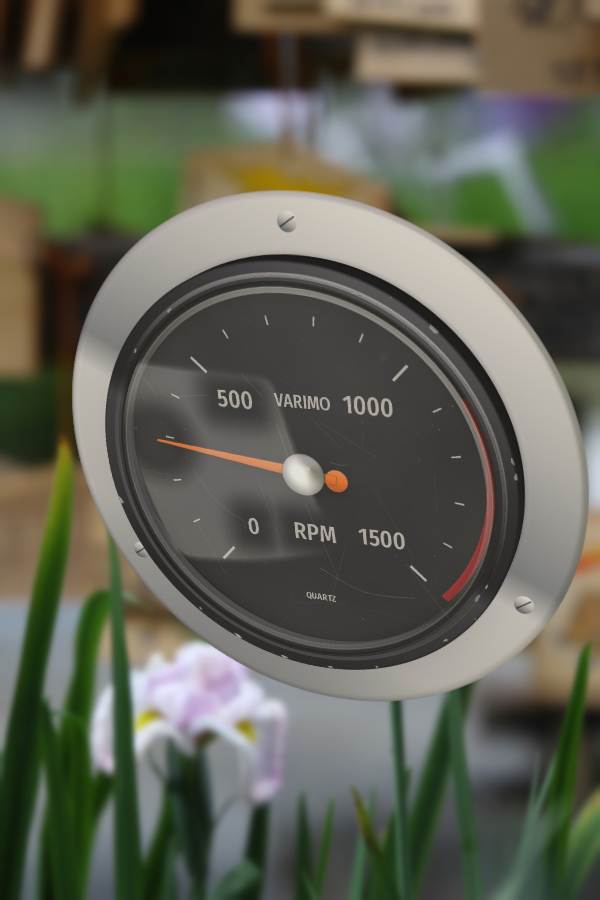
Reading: 300,rpm
